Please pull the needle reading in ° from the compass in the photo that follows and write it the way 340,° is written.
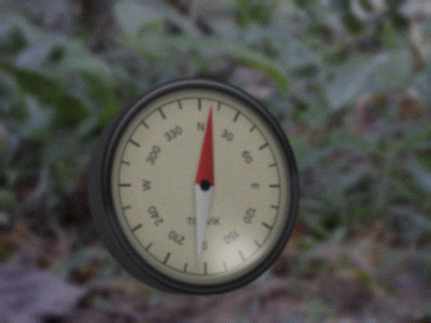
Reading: 7.5,°
